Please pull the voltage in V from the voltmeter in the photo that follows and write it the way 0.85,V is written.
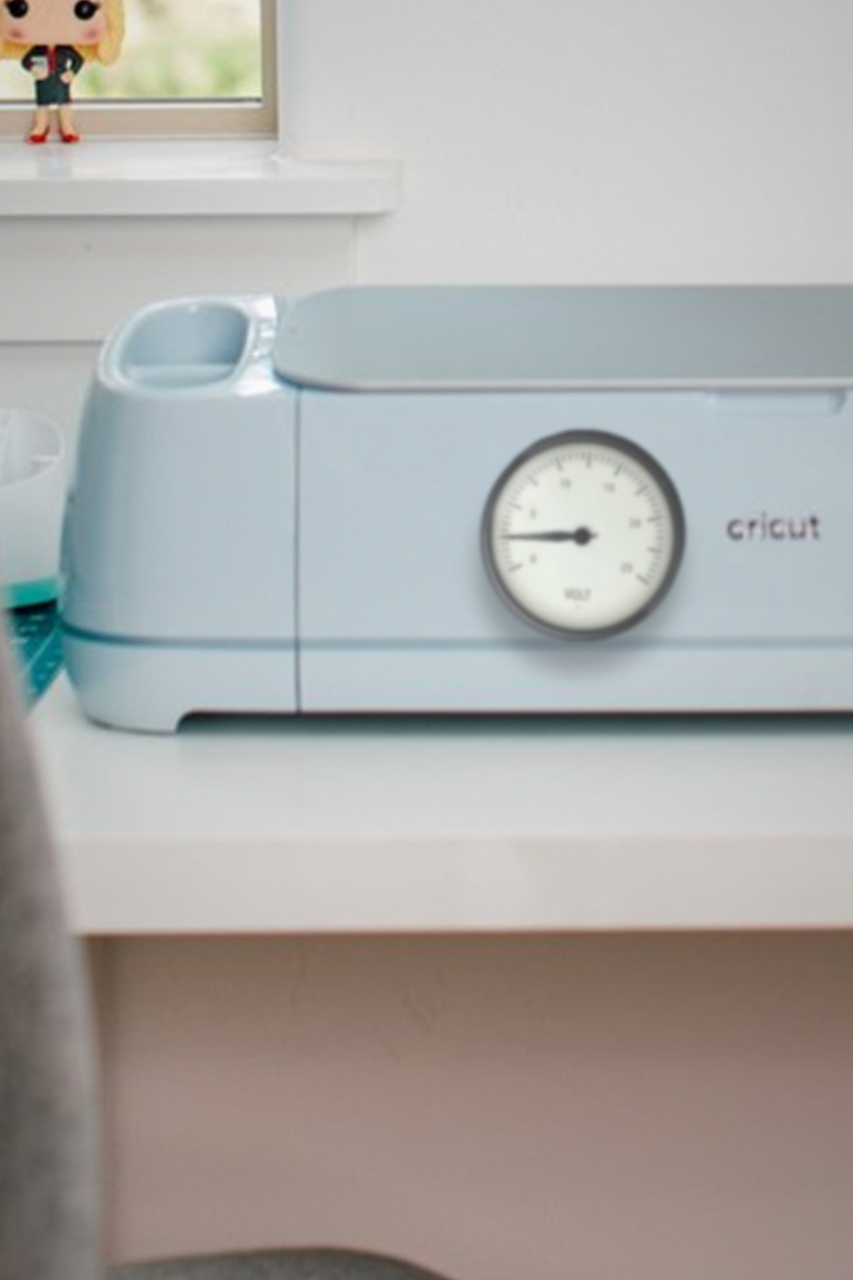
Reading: 2.5,V
